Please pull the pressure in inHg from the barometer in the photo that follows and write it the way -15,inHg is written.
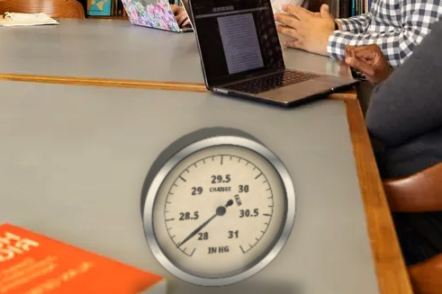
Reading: 28.2,inHg
